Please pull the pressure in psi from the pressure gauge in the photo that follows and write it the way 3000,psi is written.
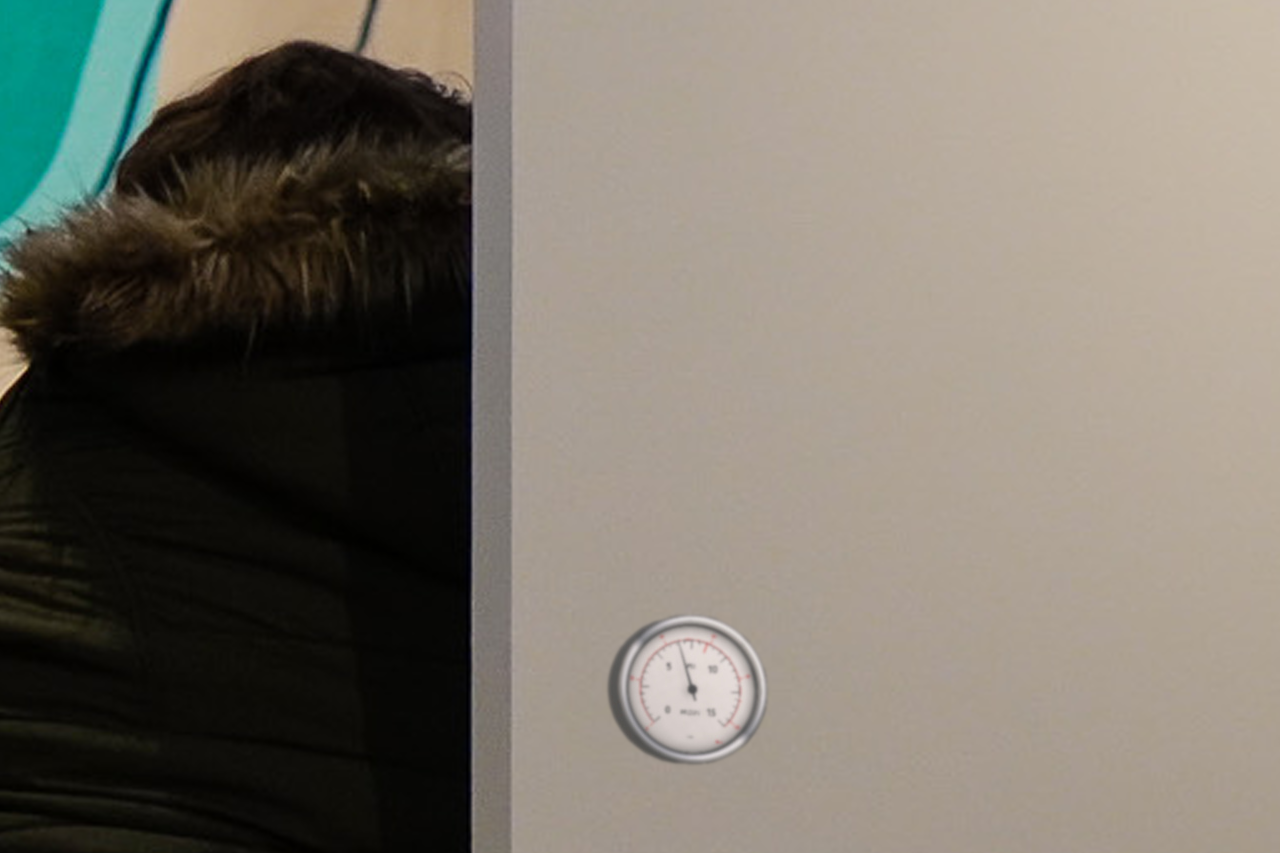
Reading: 6.5,psi
